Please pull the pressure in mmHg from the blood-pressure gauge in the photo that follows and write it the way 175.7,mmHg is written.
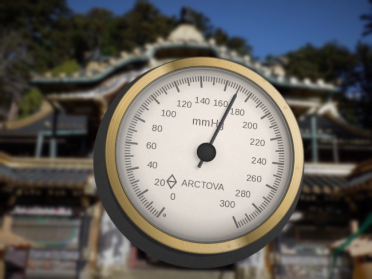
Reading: 170,mmHg
